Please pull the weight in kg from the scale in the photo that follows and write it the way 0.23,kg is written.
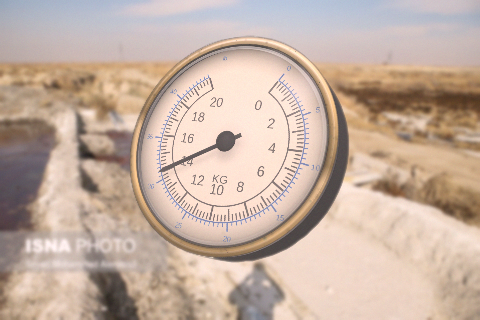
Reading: 14,kg
